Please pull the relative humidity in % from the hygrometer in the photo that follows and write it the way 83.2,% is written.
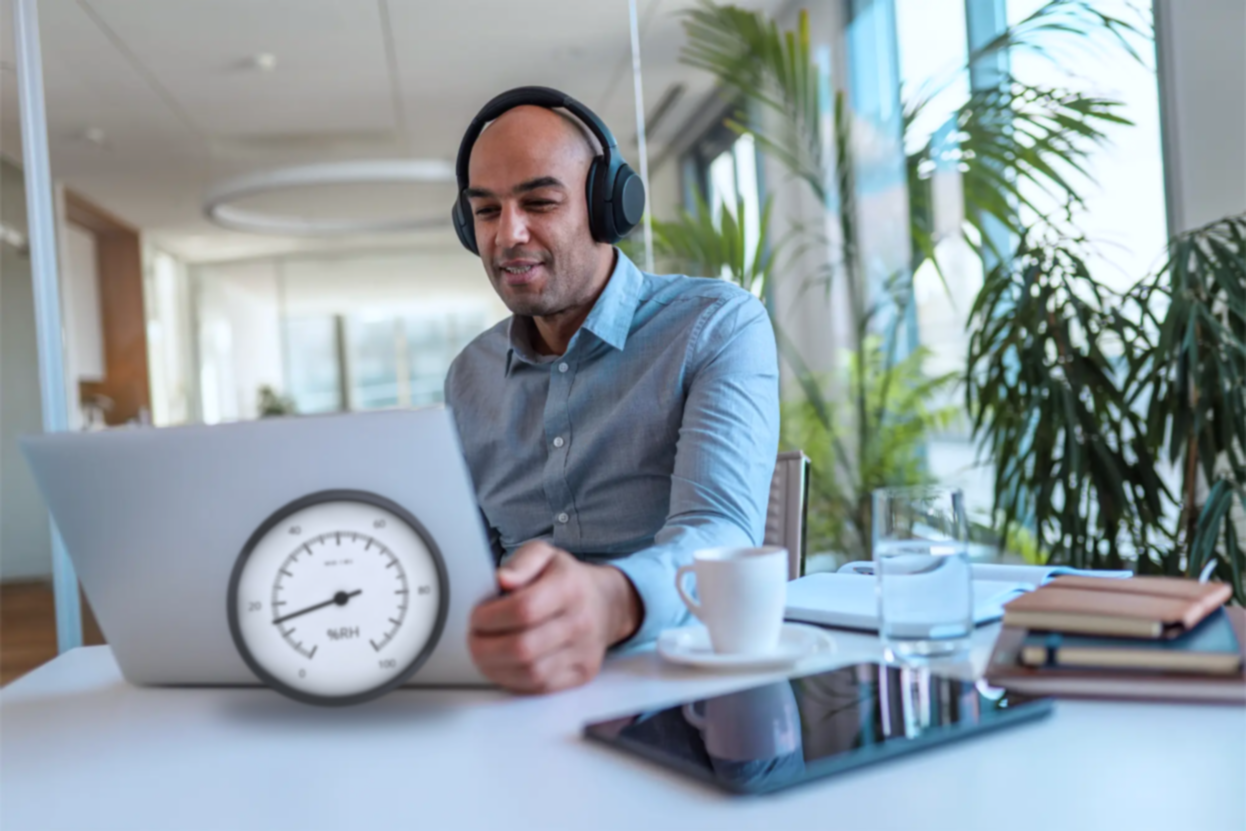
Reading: 15,%
